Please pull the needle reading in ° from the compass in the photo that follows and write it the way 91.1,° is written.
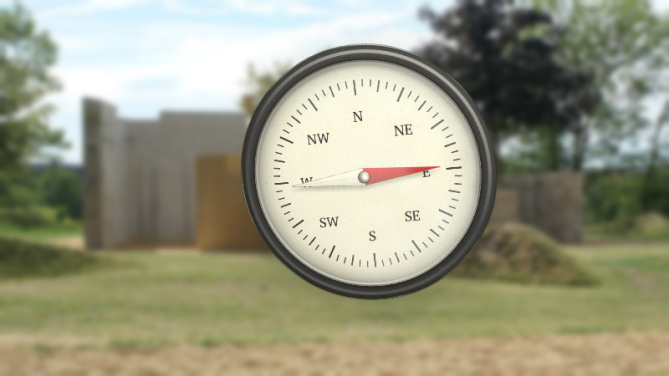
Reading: 87.5,°
